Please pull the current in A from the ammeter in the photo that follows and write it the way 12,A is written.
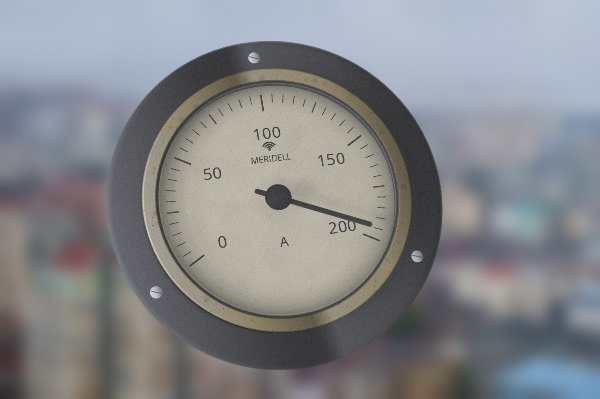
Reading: 195,A
